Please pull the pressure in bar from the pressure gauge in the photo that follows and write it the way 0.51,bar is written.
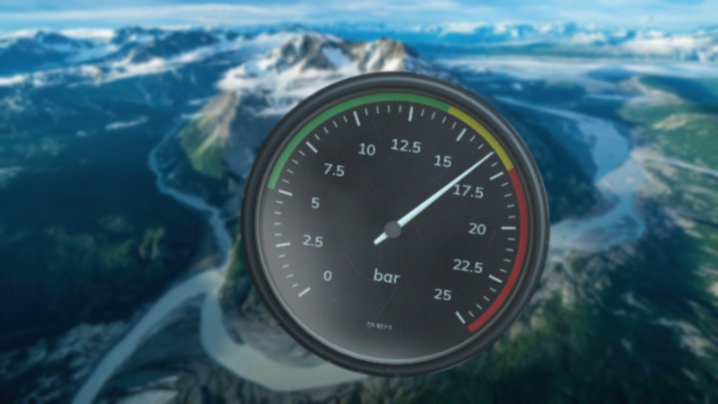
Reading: 16.5,bar
